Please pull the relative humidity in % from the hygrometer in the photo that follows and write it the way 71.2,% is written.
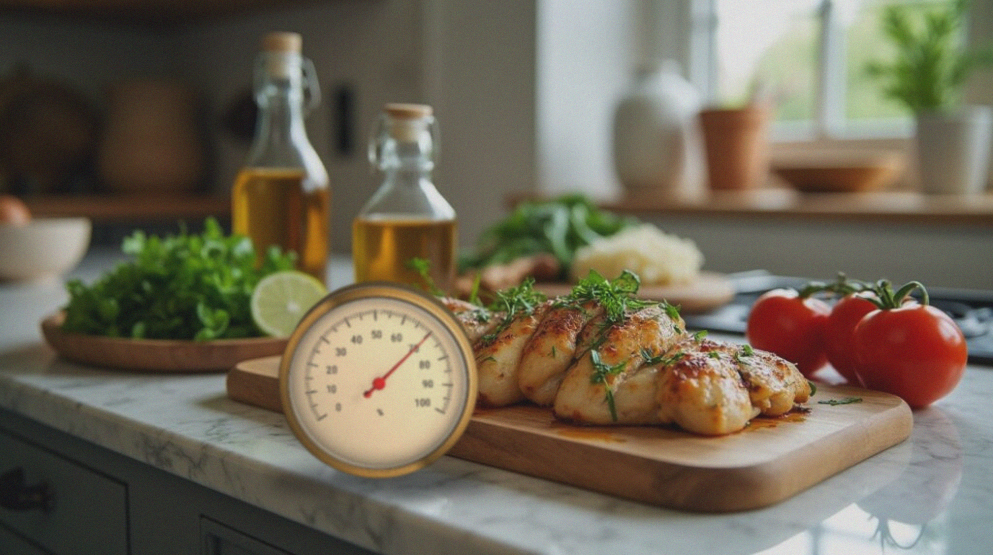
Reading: 70,%
